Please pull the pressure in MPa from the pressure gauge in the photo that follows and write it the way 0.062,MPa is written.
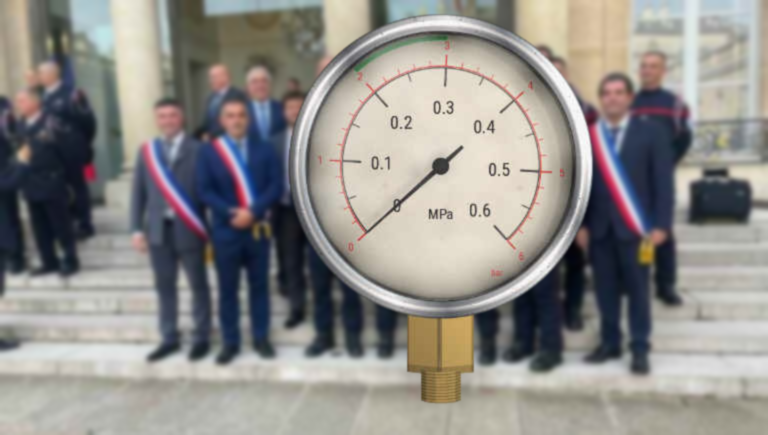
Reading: 0,MPa
